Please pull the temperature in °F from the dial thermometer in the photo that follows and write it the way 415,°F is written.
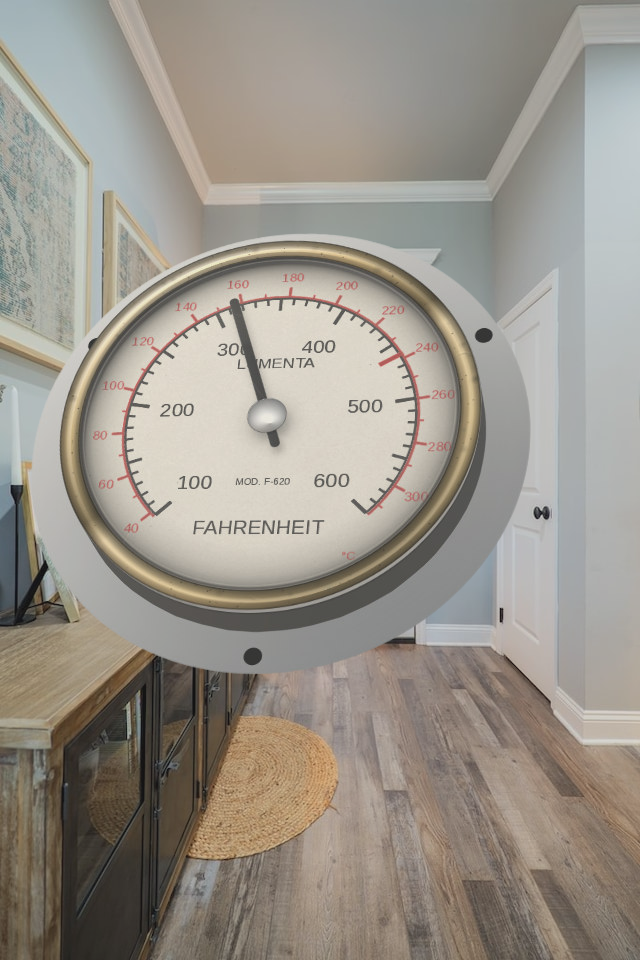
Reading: 315,°F
